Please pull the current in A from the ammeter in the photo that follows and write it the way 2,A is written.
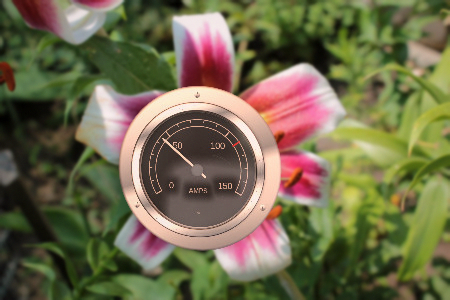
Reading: 45,A
